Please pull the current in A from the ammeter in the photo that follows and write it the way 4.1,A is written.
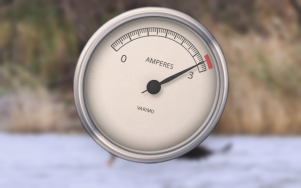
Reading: 2.75,A
